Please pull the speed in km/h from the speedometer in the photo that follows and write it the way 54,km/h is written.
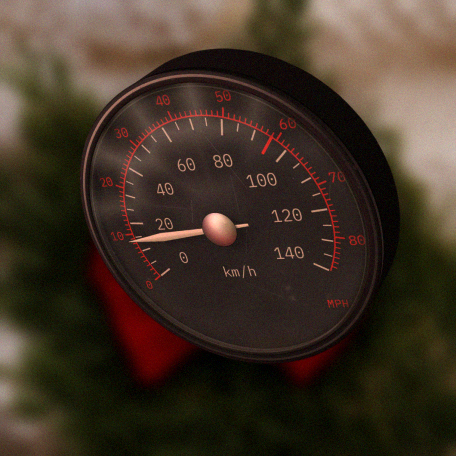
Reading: 15,km/h
